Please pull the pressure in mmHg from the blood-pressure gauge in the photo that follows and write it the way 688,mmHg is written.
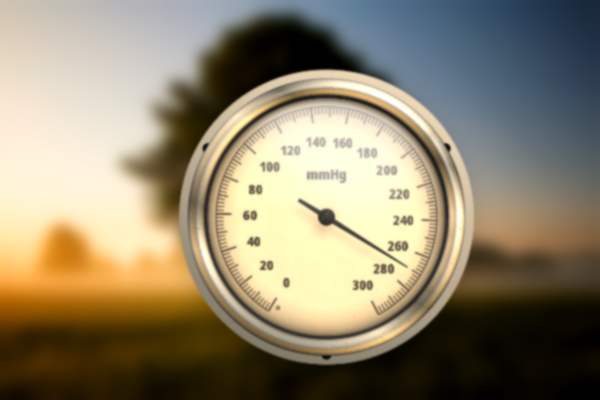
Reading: 270,mmHg
